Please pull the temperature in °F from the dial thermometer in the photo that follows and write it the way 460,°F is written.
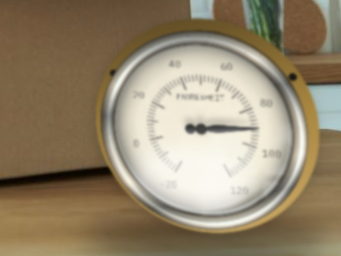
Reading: 90,°F
